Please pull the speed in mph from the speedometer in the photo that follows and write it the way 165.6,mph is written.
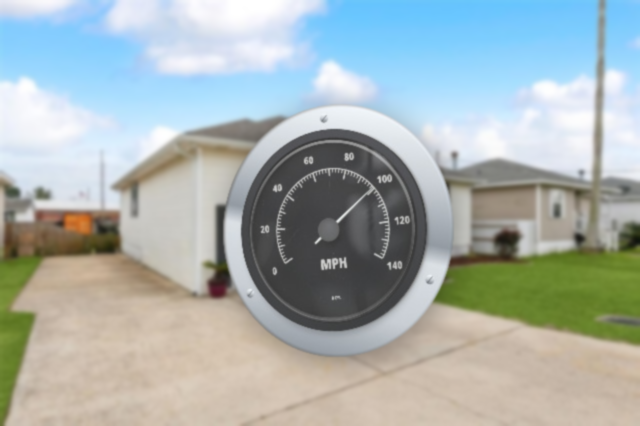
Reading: 100,mph
